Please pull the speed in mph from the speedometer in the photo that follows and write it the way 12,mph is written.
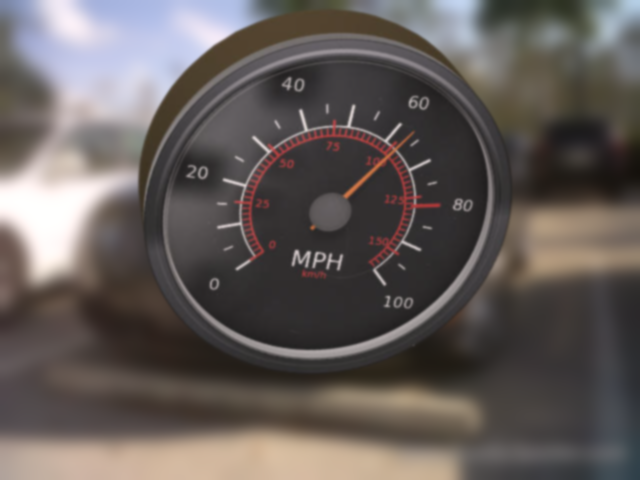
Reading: 62.5,mph
